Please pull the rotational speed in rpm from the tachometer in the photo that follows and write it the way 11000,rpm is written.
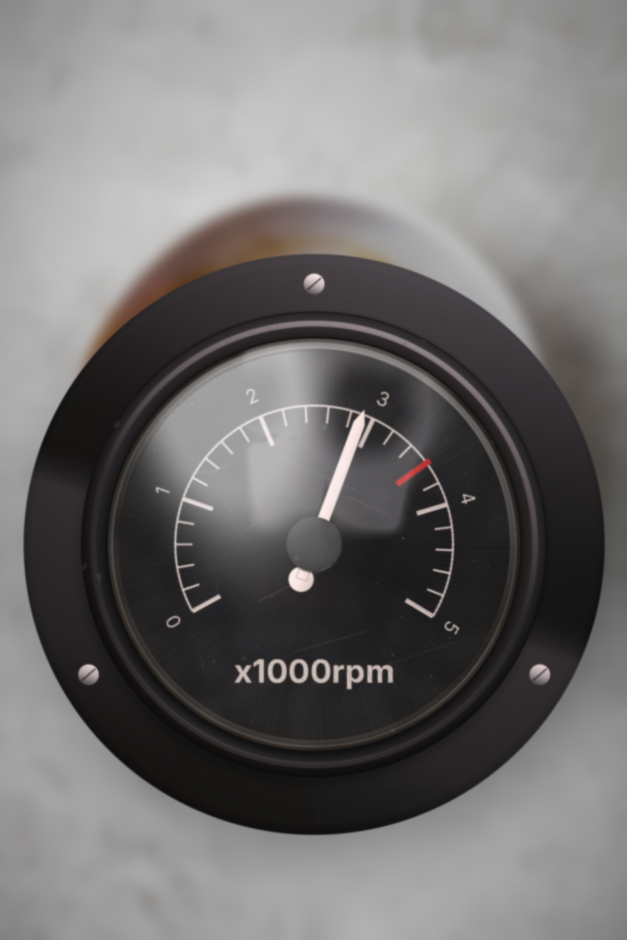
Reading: 2900,rpm
